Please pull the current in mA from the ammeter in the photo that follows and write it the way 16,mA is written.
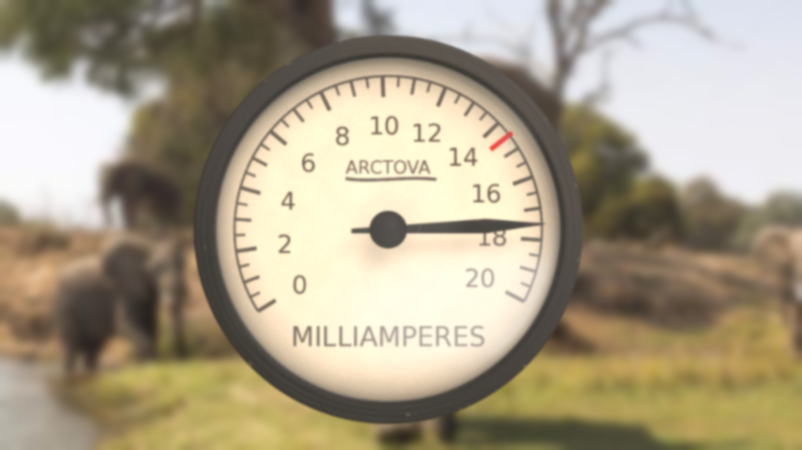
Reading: 17.5,mA
